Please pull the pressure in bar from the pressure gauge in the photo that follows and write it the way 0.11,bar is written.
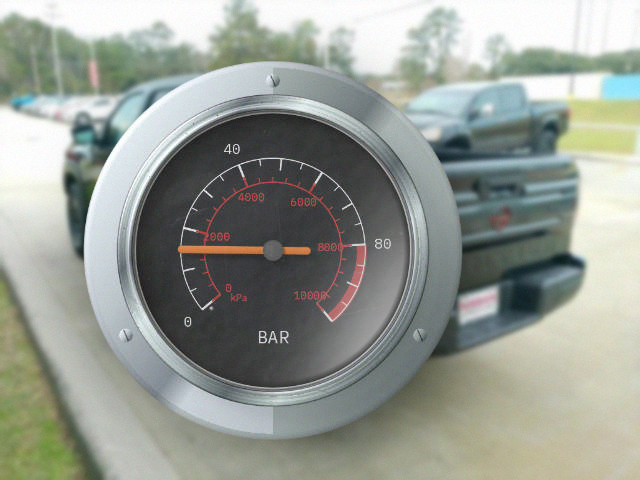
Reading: 15,bar
